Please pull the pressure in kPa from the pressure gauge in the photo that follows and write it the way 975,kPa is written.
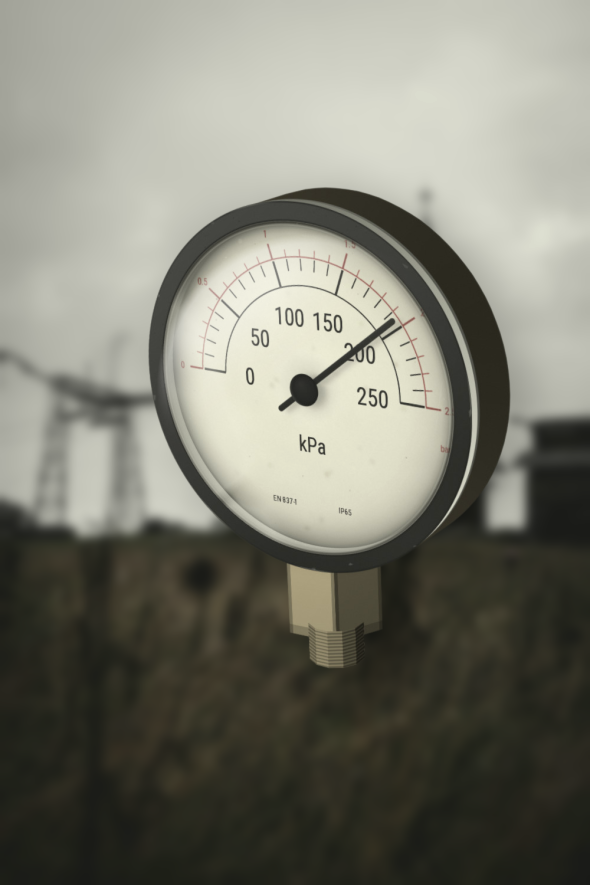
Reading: 195,kPa
